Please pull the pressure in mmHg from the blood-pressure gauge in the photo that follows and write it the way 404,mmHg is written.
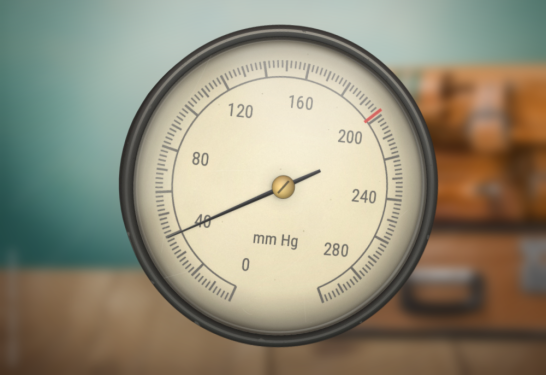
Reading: 40,mmHg
